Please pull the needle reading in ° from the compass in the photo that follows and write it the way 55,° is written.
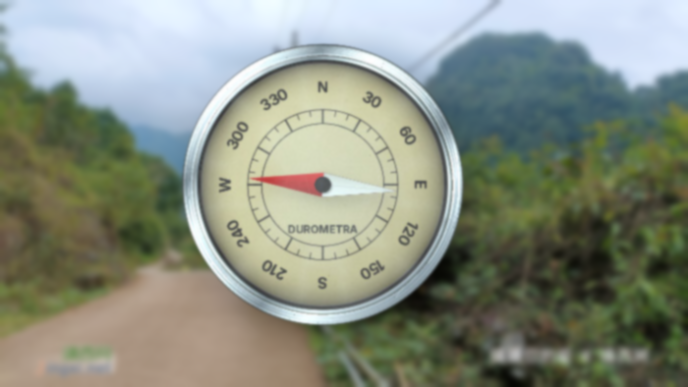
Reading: 275,°
